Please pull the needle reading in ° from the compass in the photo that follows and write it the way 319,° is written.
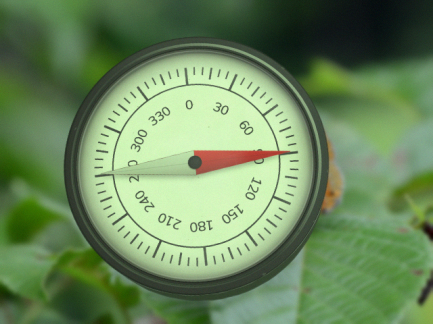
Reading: 90,°
